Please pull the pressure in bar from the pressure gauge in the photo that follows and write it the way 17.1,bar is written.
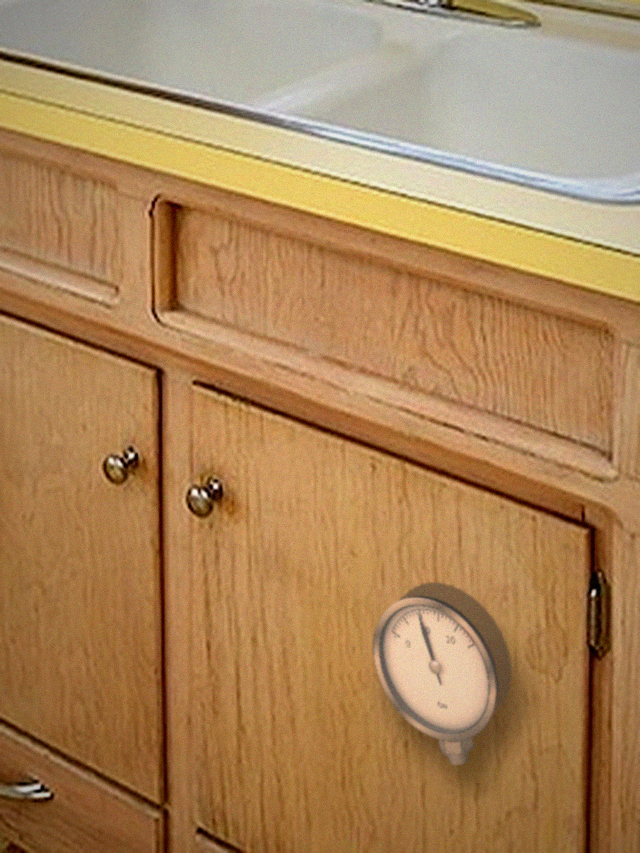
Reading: 10,bar
